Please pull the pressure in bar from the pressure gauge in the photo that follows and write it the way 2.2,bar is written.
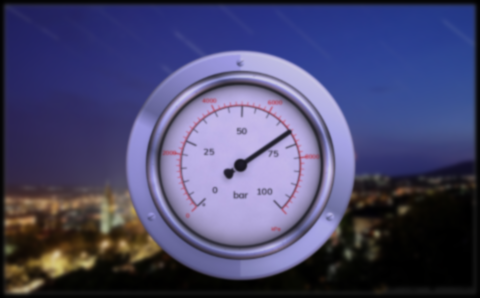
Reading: 70,bar
